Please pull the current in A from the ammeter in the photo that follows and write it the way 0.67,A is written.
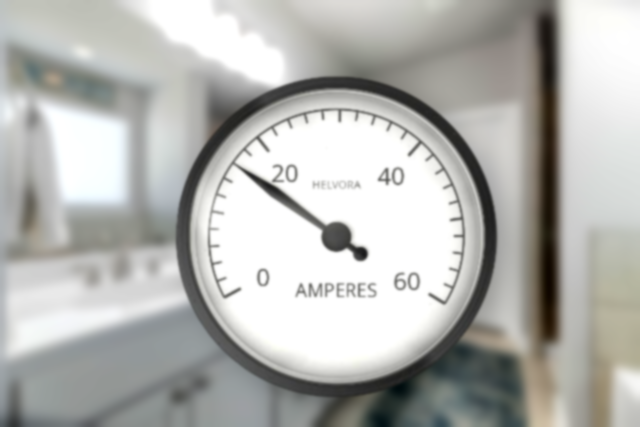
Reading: 16,A
